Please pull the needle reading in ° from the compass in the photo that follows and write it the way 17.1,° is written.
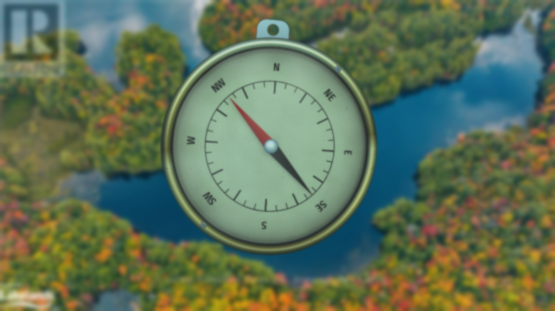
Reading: 315,°
